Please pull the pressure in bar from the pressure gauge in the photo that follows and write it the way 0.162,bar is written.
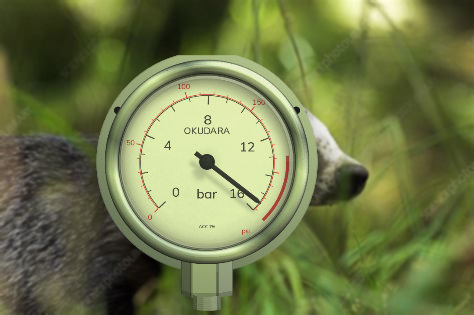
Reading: 15.5,bar
